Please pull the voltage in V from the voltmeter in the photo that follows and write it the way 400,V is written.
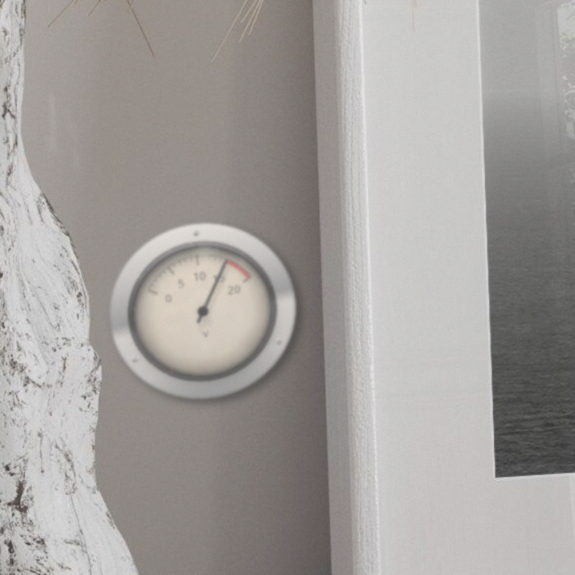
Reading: 15,V
